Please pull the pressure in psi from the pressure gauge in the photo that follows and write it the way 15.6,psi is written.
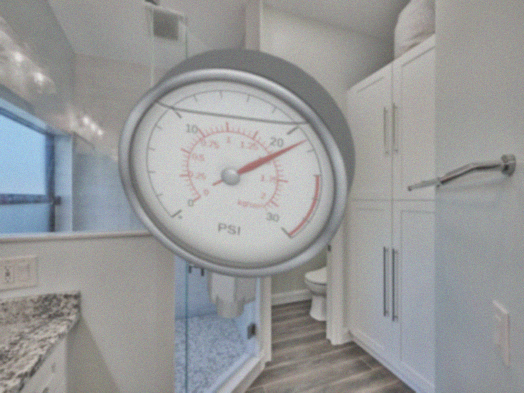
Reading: 21,psi
